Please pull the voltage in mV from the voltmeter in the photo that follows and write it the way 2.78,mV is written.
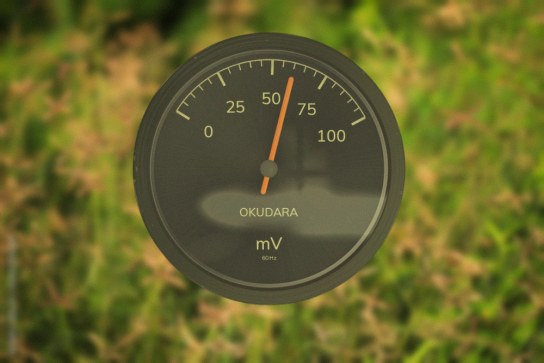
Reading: 60,mV
